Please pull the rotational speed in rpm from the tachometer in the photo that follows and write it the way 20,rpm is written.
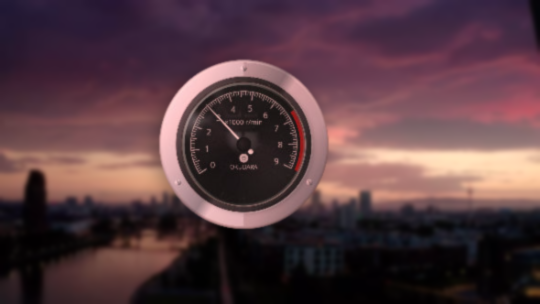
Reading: 3000,rpm
